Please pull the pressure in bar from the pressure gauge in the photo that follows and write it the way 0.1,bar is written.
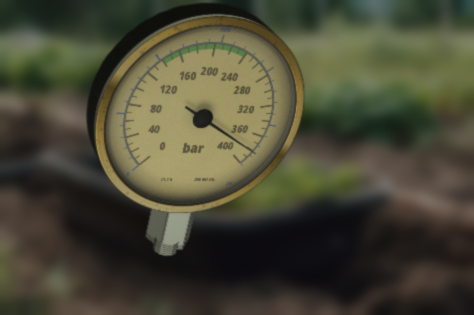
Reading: 380,bar
